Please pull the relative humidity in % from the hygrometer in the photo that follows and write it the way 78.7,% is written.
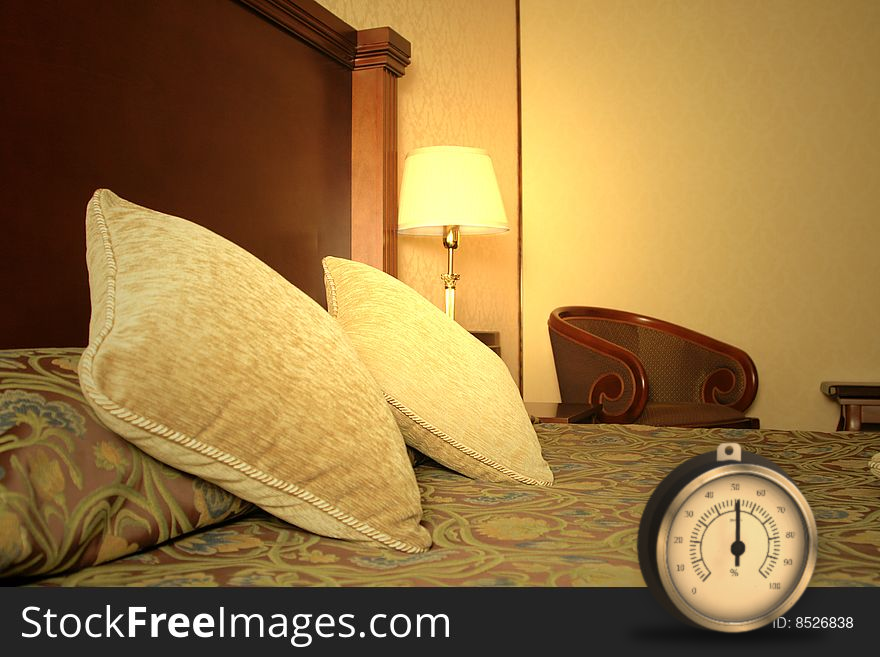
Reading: 50,%
